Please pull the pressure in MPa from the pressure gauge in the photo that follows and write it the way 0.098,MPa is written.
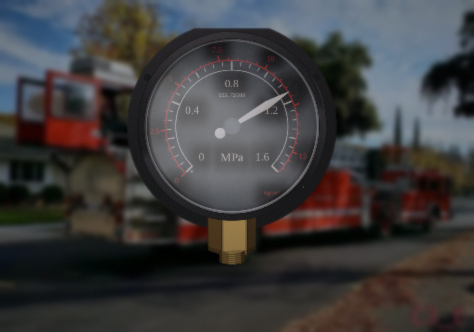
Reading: 1.15,MPa
